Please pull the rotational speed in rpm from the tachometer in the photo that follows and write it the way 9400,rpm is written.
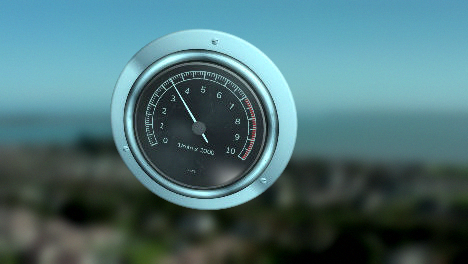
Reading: 3500,rpm
